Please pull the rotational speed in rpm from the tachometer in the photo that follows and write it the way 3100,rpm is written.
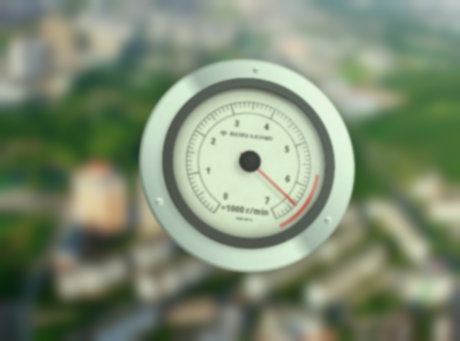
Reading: 6500,rpm
